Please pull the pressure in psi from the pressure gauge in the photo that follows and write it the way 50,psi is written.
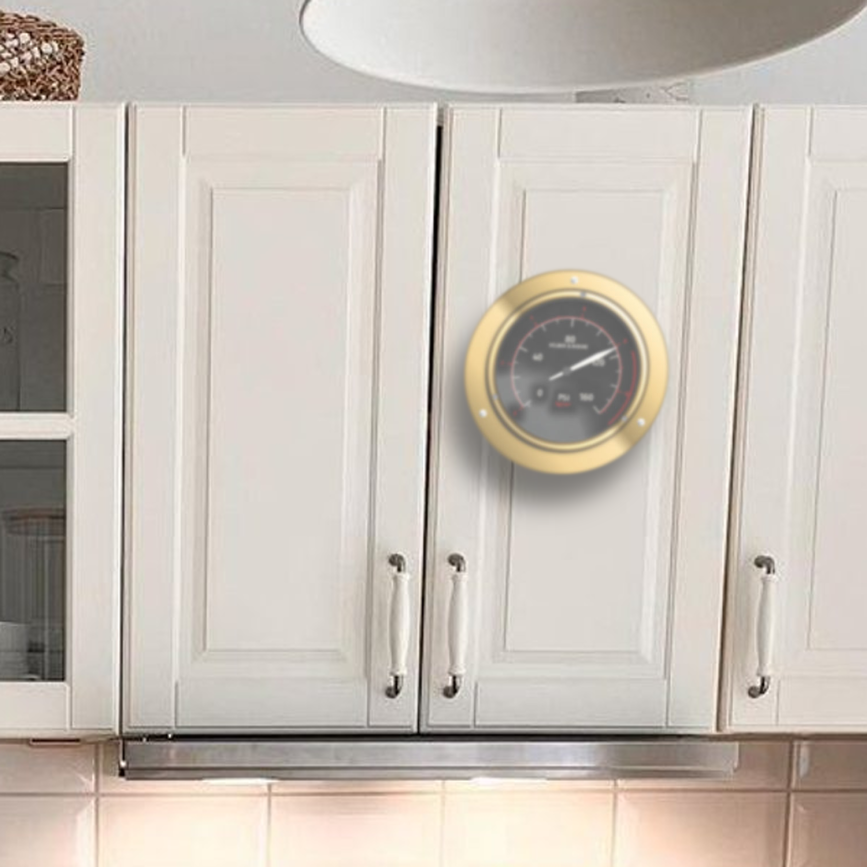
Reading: 115,psi
